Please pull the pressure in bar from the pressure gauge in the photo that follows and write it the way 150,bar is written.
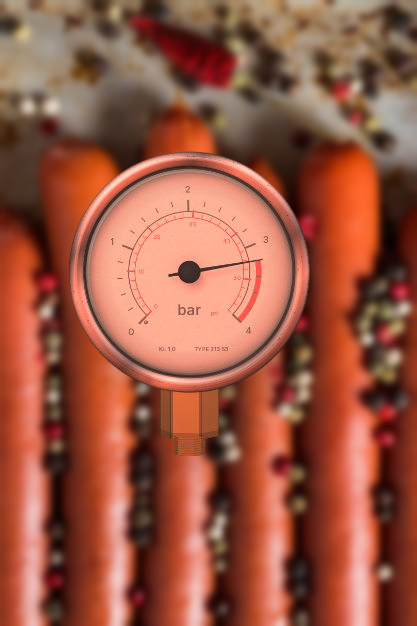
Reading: 3.2,bar
